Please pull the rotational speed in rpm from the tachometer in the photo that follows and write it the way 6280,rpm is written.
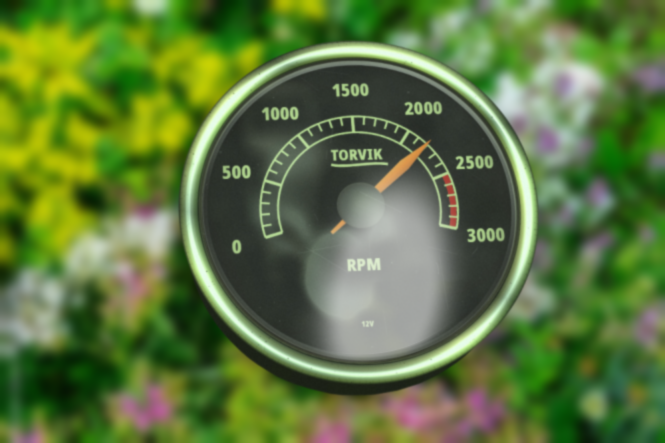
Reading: 2200,rpm
